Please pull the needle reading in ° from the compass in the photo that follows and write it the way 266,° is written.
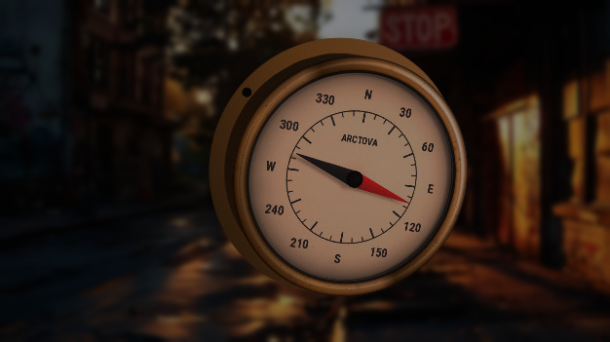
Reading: 105,°
